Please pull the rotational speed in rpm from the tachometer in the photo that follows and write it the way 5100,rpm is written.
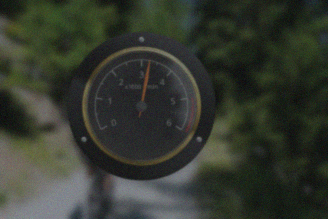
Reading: 3250,rpm
